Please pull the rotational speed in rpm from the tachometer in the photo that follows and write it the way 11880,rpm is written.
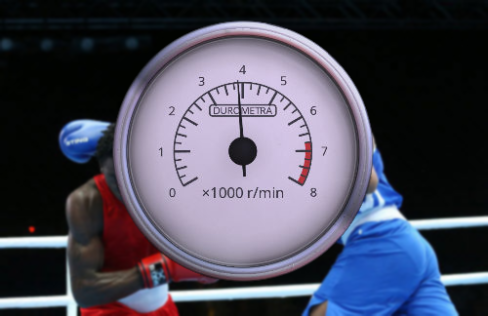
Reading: 3875,rpm
